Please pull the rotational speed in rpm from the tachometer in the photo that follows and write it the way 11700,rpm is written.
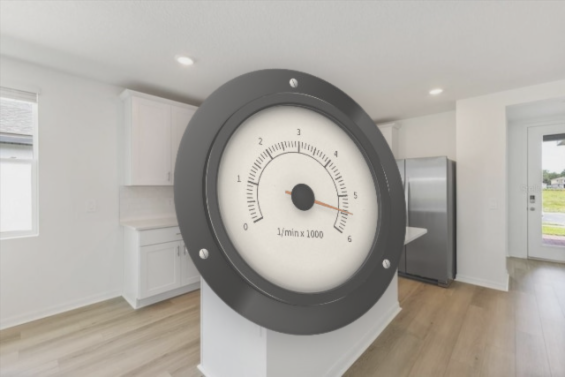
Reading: 5500,rpm
